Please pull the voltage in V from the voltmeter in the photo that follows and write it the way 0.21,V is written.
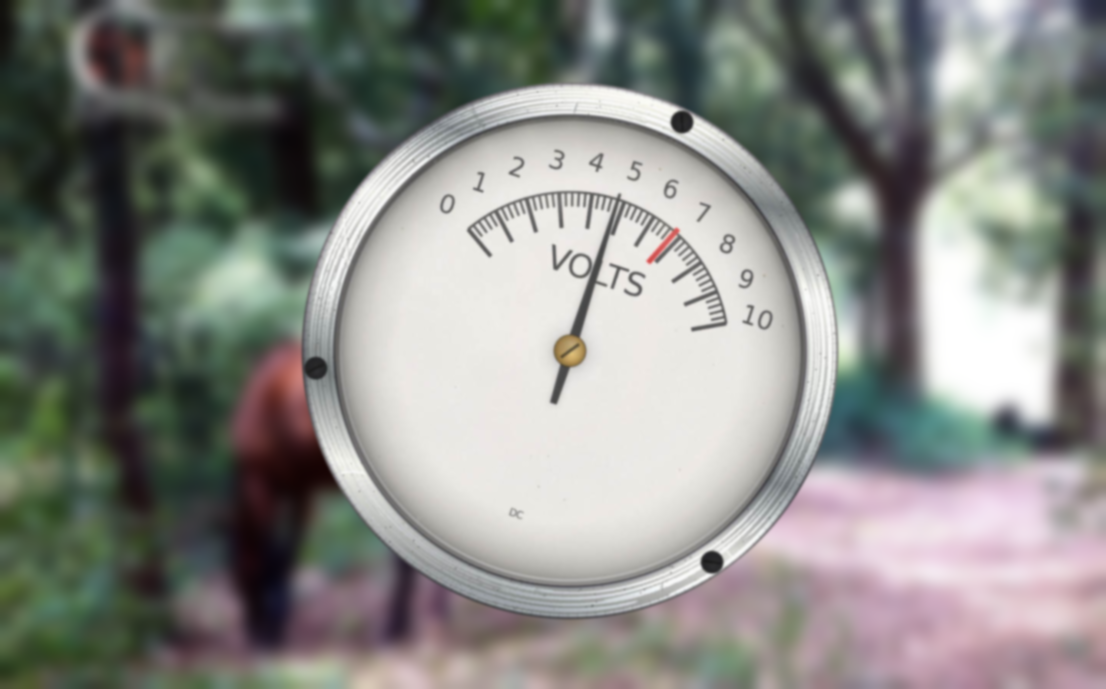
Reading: 4.8,V
